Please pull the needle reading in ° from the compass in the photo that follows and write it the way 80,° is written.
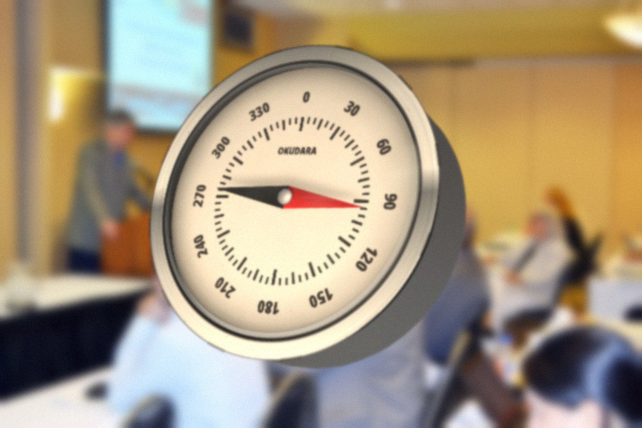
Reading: 95,°
